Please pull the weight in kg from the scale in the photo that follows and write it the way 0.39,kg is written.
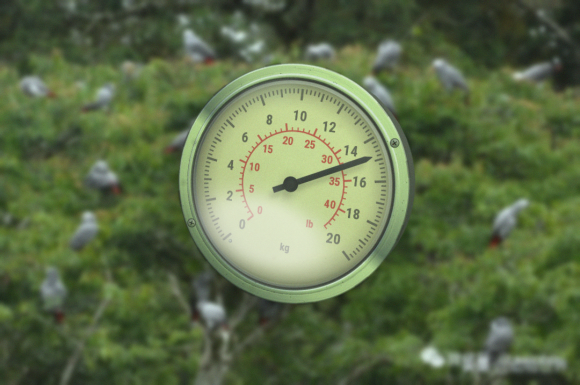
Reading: 14.8,kg
